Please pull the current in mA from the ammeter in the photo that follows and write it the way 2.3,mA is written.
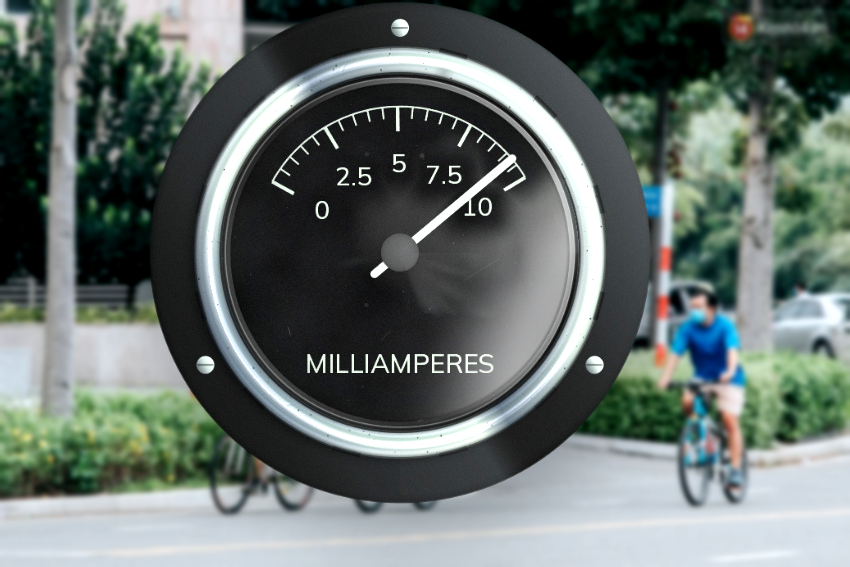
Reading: 9.25,mA
